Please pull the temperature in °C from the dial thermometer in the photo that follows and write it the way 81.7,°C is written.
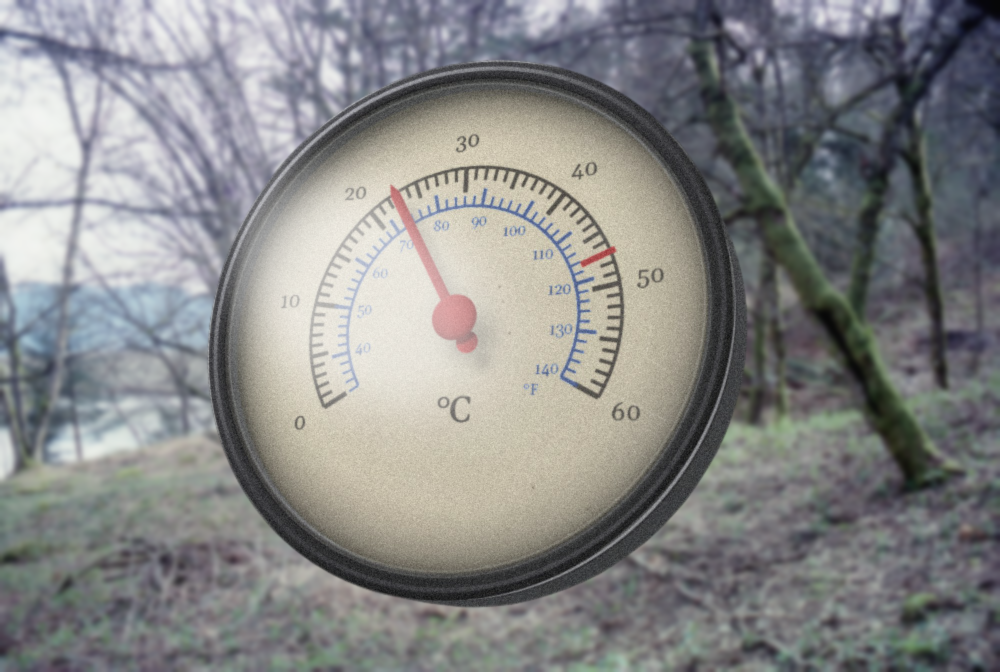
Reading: 23,°C
